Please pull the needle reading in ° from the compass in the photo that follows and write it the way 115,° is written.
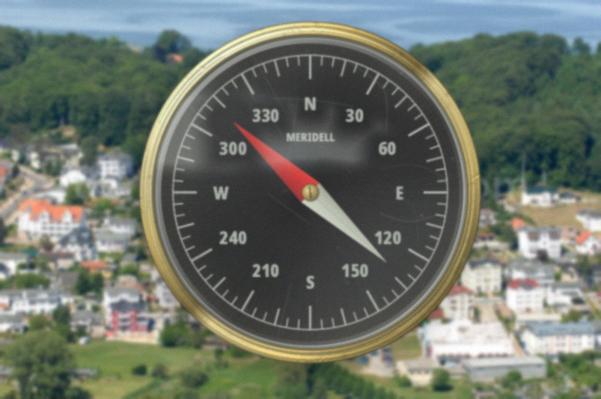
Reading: 312.5,°
